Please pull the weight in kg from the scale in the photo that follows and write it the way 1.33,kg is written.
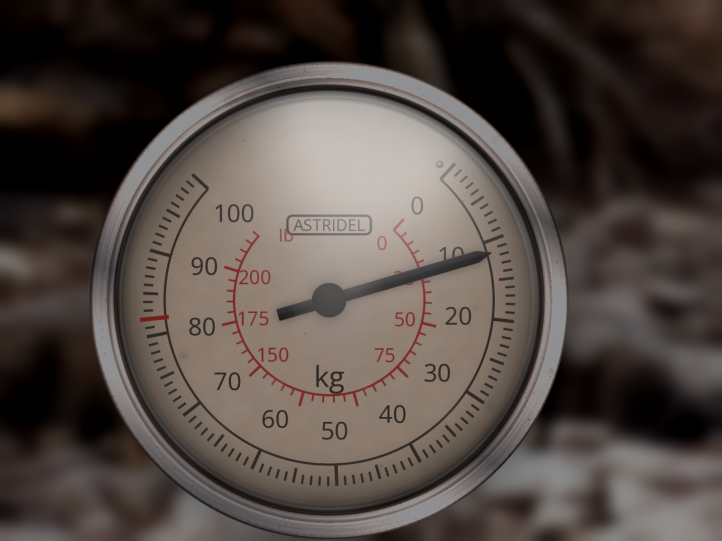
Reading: 11.5,kg
